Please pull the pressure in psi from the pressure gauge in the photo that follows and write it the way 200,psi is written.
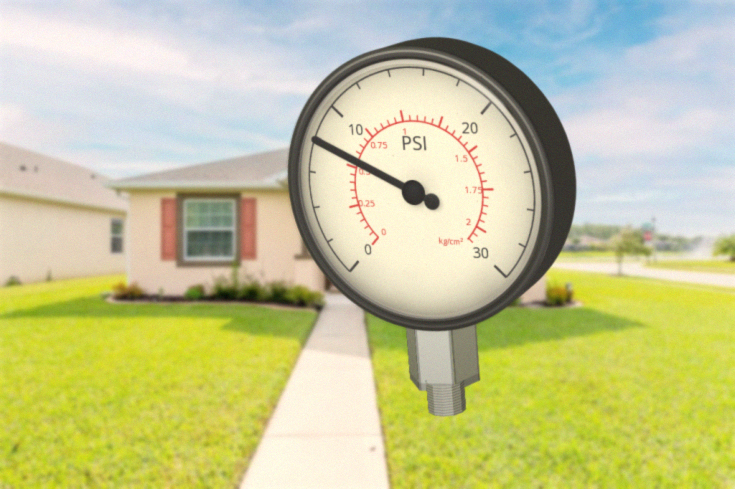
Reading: 8,psi
